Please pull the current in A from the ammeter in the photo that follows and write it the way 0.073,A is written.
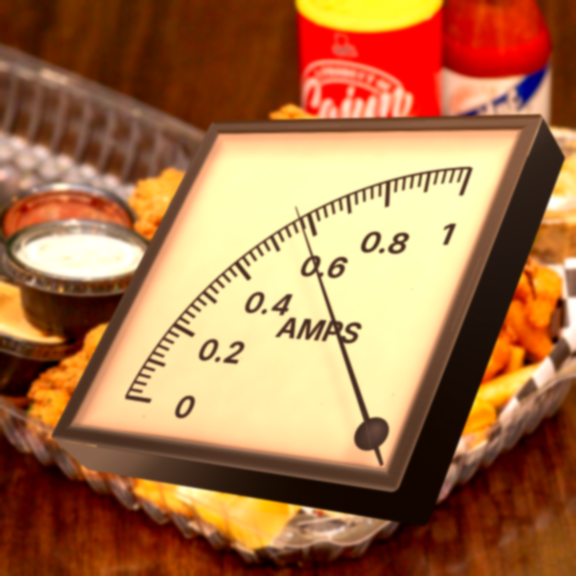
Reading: 0.58,A
